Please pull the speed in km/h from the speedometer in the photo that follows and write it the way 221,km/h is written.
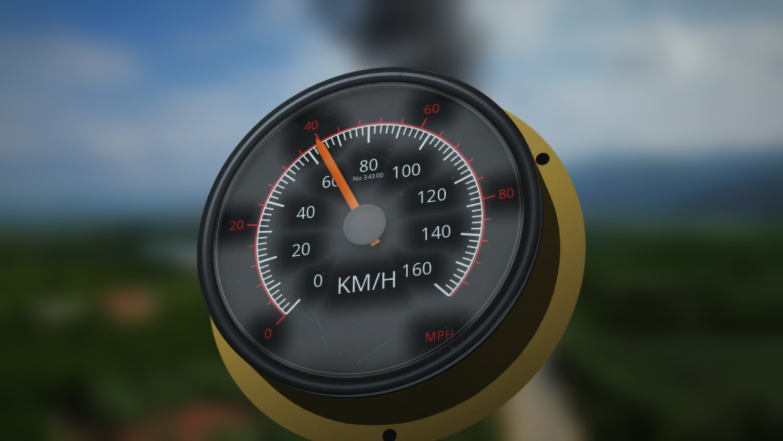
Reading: 64,km/h
